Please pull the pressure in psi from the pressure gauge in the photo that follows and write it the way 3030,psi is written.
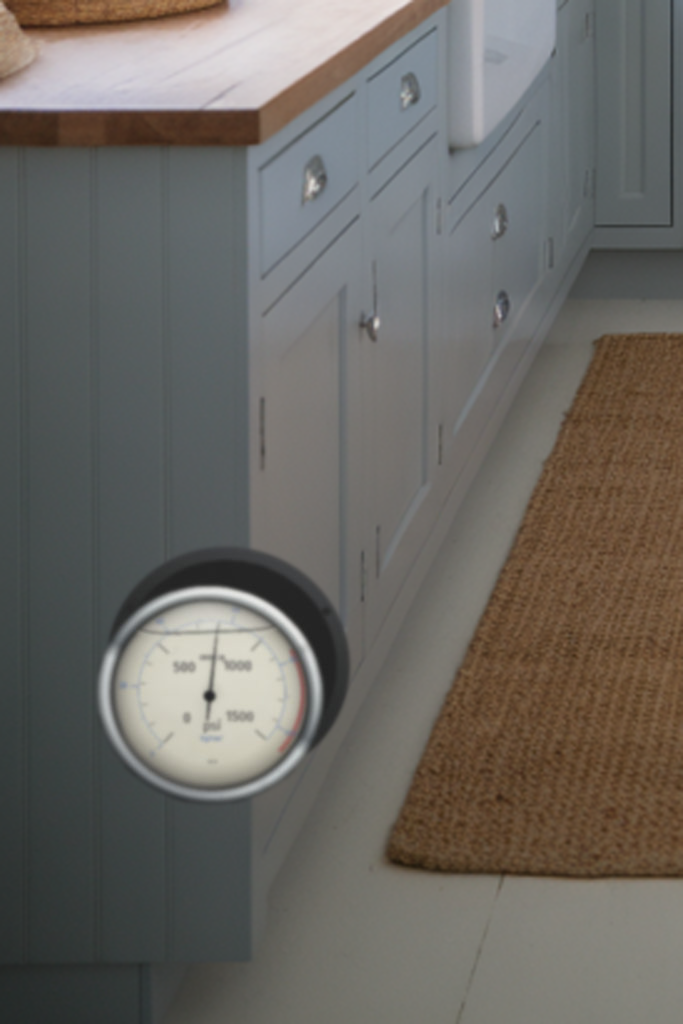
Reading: 800,psi
